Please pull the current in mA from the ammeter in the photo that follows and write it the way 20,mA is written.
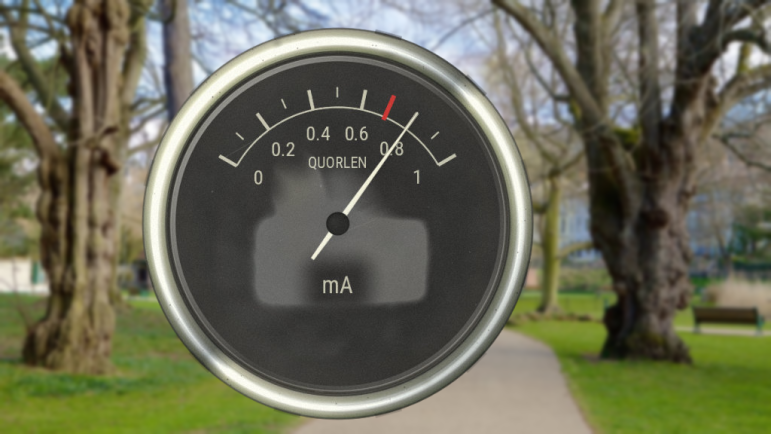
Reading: 0.8,mA
